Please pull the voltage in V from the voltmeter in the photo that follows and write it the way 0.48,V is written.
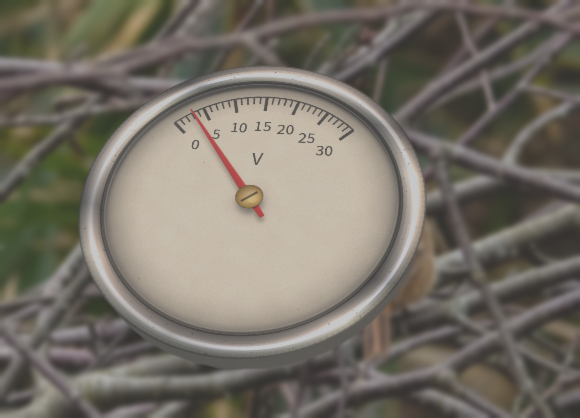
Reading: 3,V
